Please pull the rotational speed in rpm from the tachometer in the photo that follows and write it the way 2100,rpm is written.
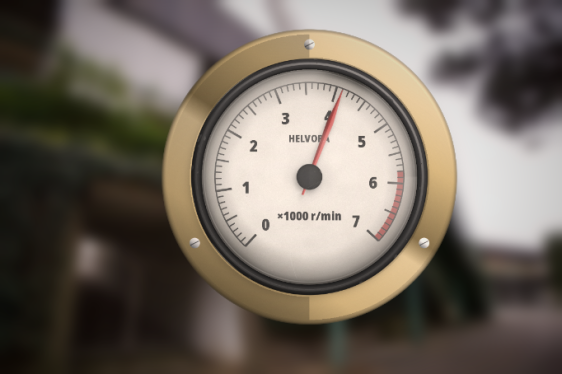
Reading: 4100,rpm
